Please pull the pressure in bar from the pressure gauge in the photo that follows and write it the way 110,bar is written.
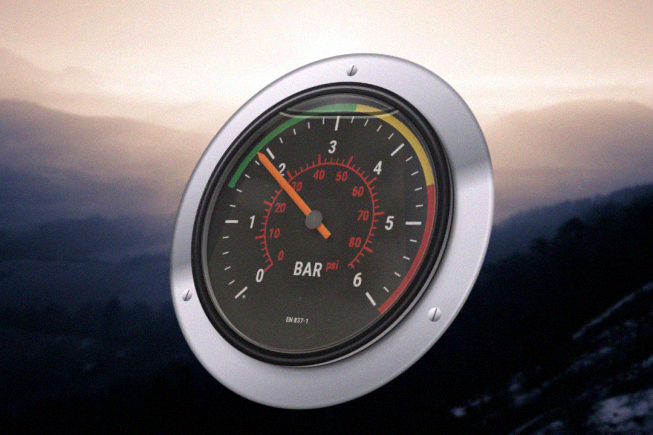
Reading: 1.9,bar
